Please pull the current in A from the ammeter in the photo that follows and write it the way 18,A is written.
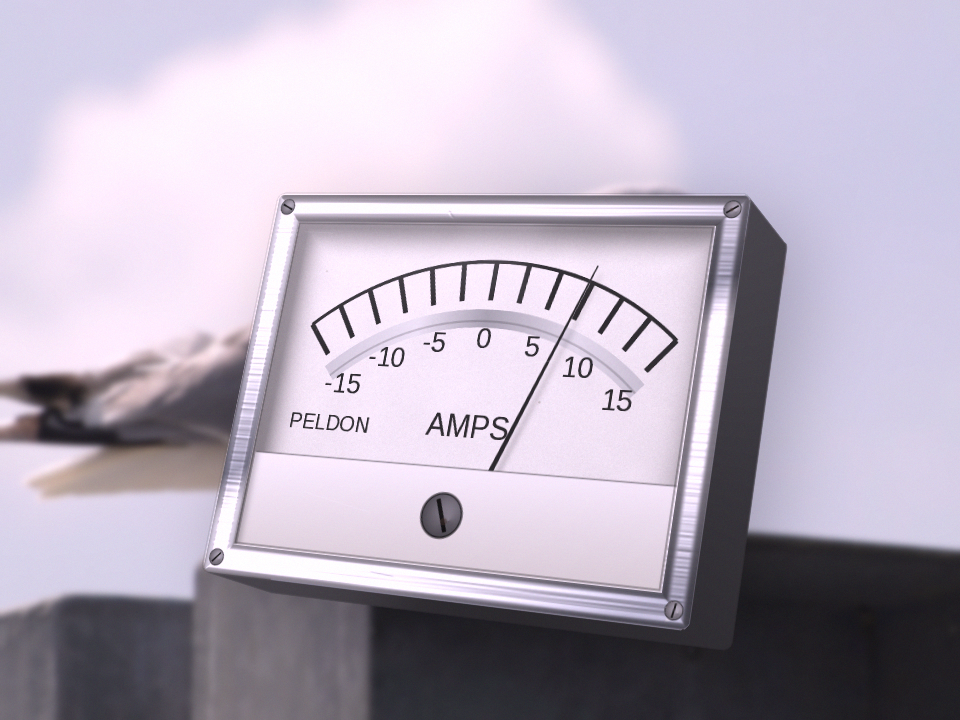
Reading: 7.5,A
